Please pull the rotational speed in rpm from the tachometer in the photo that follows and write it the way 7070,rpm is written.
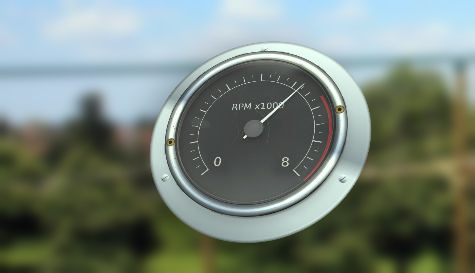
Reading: 5250,rpm
